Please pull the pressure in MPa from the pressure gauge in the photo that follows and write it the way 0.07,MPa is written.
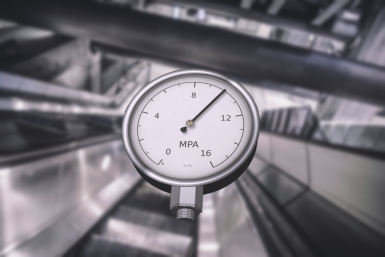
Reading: 10,MPa
